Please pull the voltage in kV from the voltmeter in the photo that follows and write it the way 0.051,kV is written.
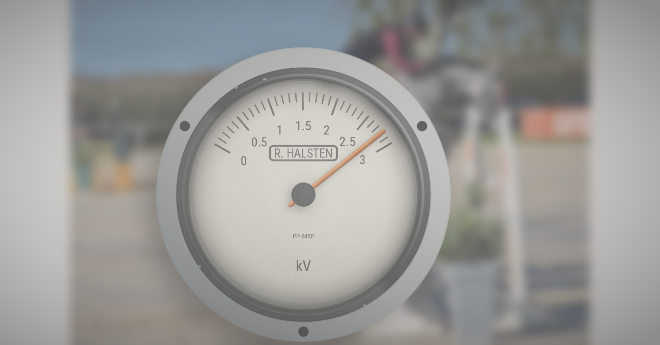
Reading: 2.8,kV
